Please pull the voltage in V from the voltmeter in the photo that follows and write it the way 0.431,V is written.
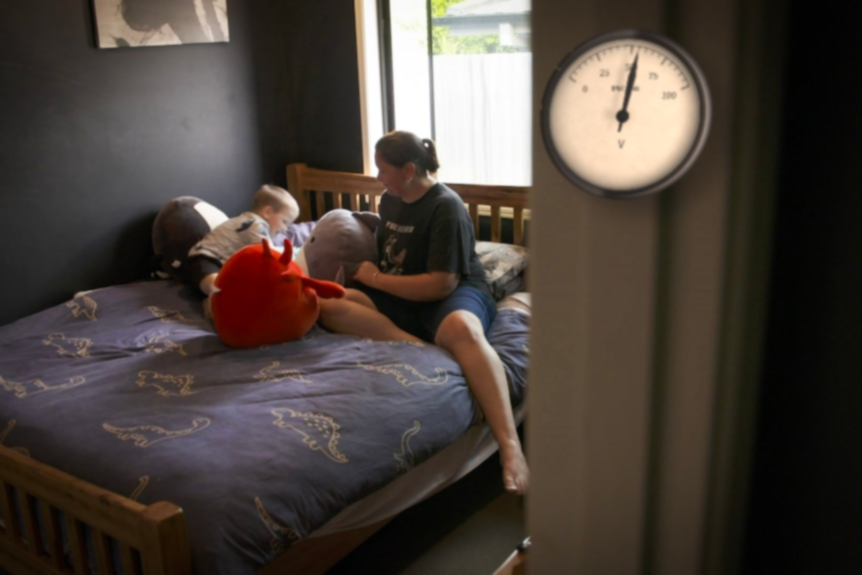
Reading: 55,V
